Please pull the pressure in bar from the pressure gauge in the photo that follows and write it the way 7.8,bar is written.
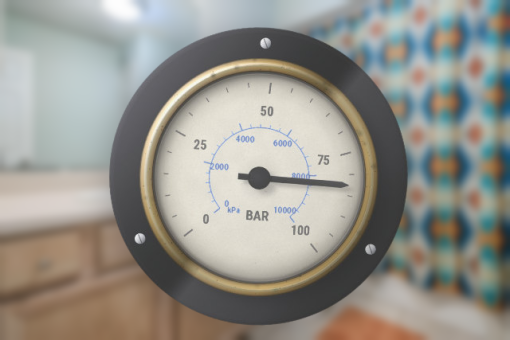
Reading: 82.5,bar
